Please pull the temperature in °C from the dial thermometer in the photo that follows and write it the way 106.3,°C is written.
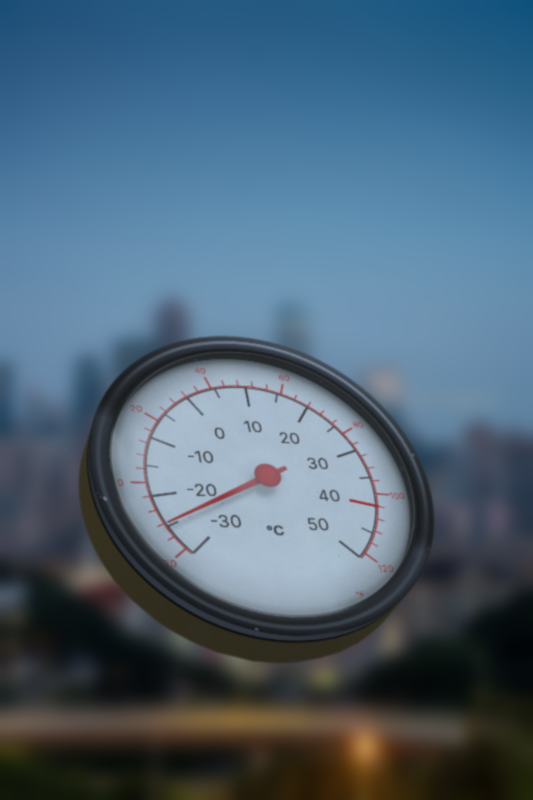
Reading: -25,°C
